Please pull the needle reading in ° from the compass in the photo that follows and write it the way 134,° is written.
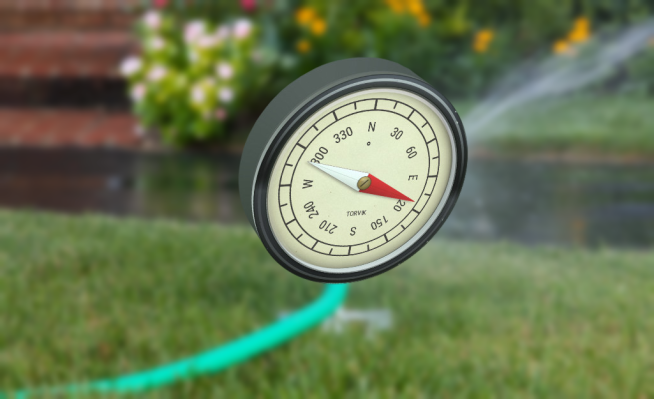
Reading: 112.5,°
